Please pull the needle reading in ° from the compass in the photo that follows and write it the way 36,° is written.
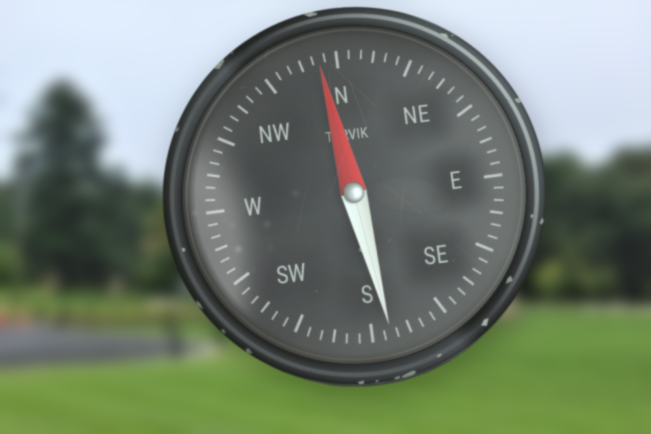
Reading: 352.5,°
